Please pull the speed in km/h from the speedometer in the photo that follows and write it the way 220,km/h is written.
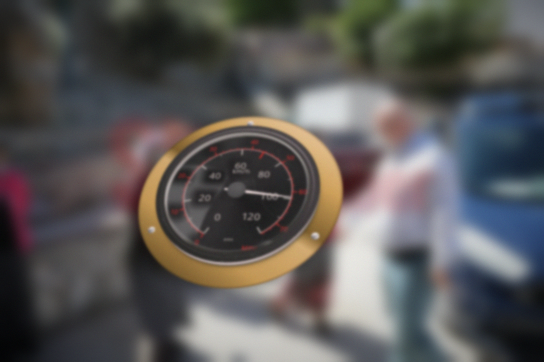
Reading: 100,km/h
